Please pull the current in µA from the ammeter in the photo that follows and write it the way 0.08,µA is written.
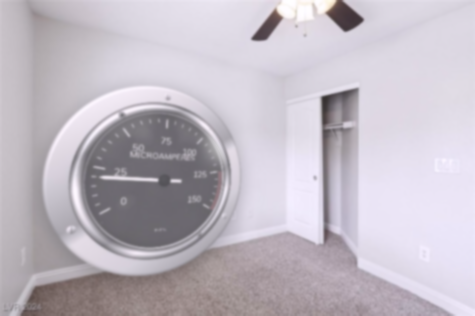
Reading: 20,µA
